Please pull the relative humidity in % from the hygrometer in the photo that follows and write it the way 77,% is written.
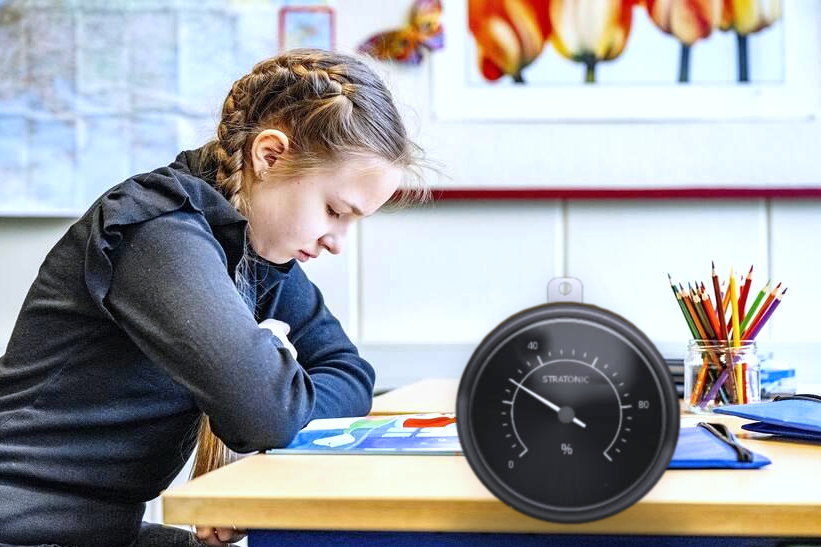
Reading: 28,%
